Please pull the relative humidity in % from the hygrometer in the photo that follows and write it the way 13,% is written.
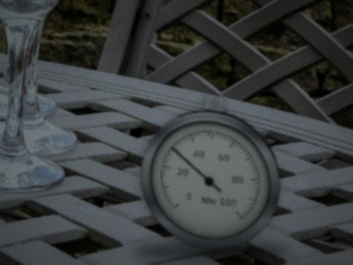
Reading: 30,%
